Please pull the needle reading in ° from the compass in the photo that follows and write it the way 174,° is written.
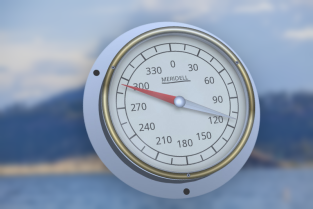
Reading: 292.5,°
